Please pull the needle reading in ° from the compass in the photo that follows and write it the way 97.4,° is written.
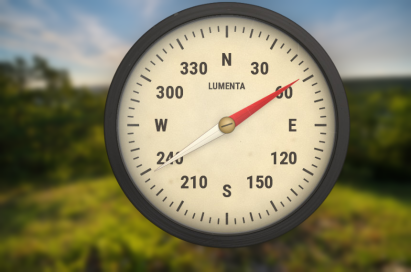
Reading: 57.5,°
